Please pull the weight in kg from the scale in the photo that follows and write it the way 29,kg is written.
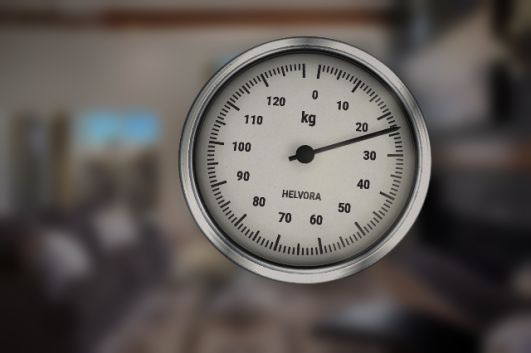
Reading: 24,kg
